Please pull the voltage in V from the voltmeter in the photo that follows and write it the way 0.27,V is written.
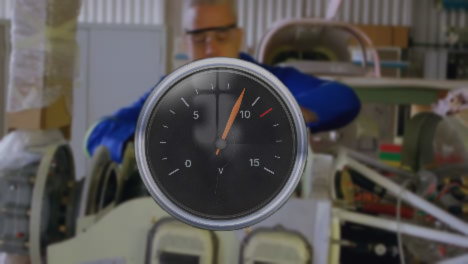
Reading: 9,V
